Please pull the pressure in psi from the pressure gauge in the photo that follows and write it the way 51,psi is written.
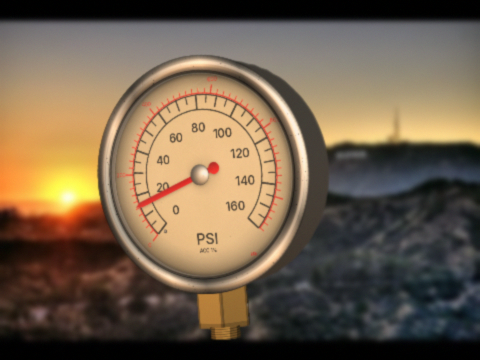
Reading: 15,psi
